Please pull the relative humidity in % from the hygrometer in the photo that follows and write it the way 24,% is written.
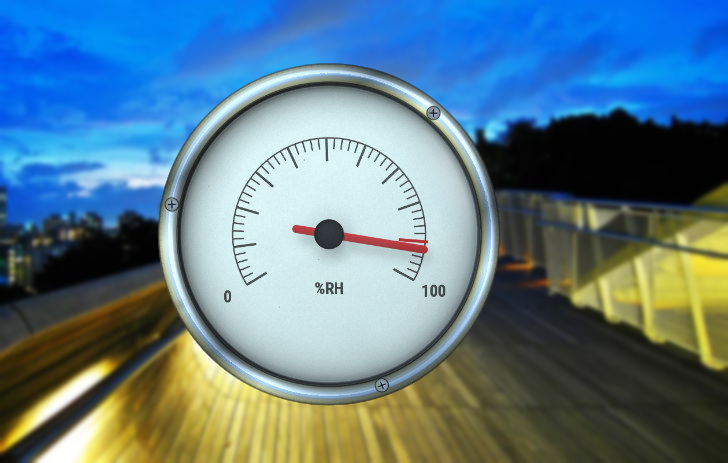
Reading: 92,%
